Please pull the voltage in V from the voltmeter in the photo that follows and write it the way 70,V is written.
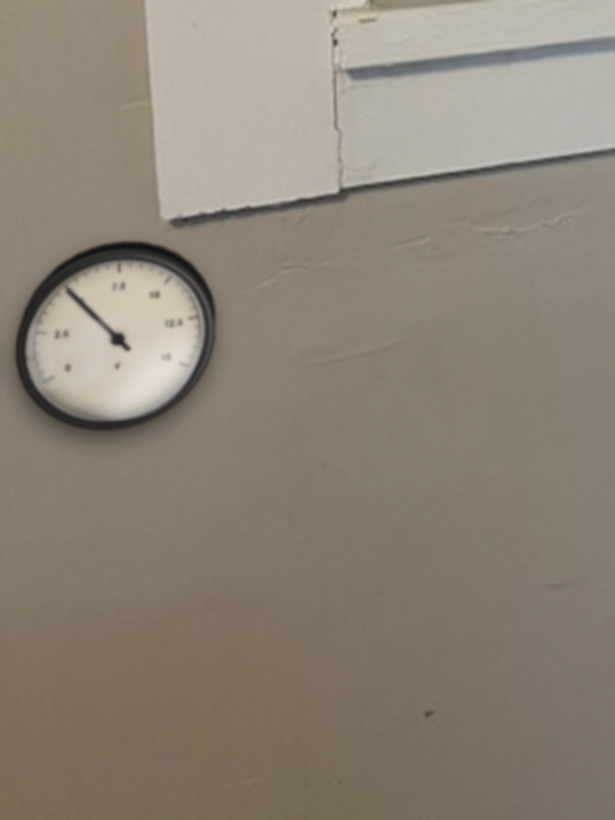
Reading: 5,V
